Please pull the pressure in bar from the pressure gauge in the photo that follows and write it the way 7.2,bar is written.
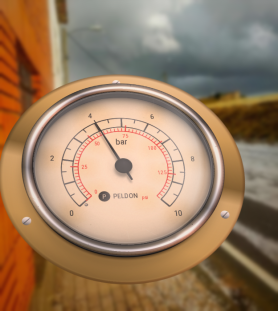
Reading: 4,bar
